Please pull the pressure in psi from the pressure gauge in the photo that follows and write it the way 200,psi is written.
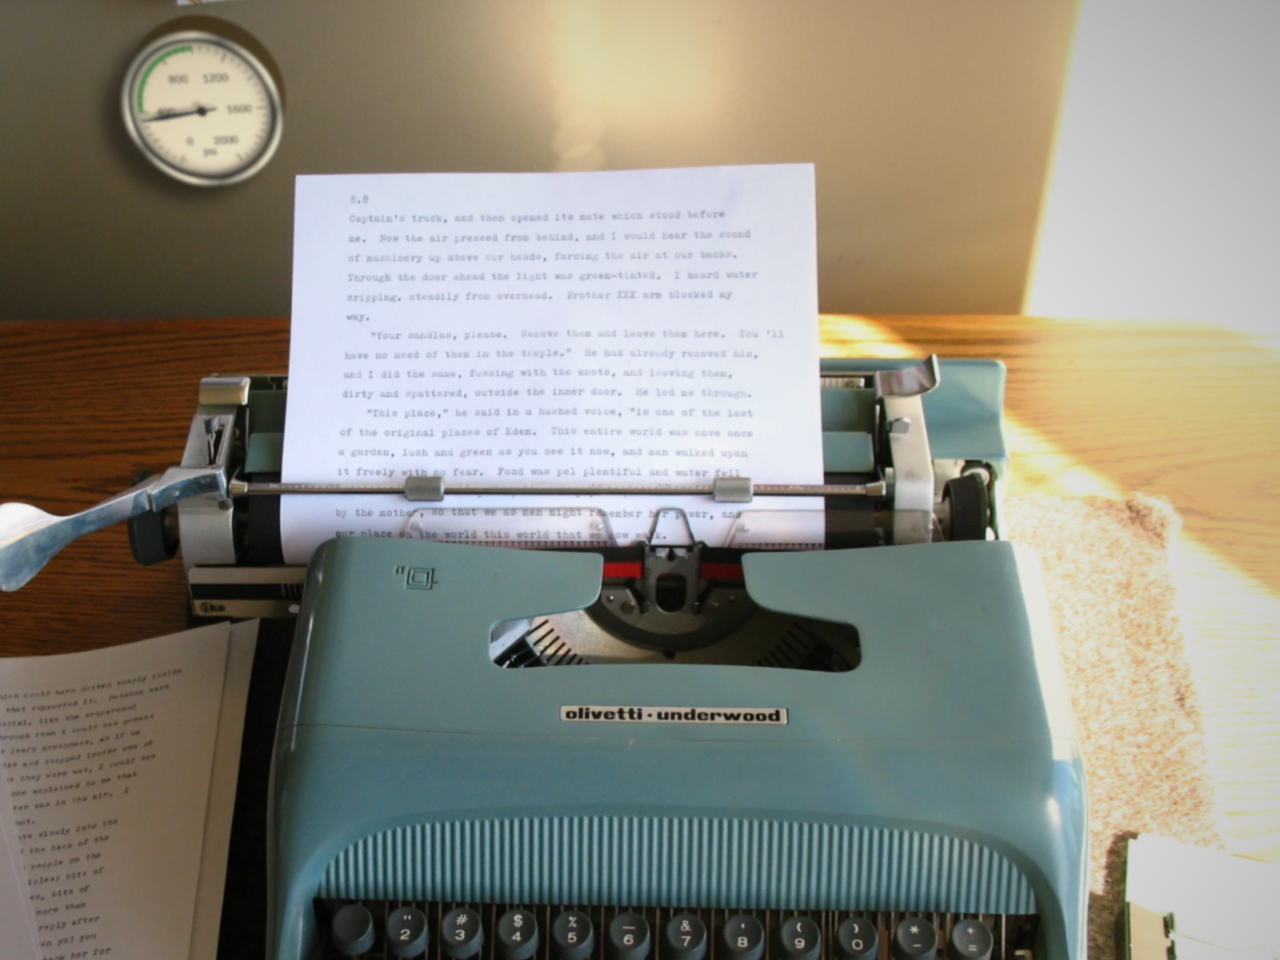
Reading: 350,psi
